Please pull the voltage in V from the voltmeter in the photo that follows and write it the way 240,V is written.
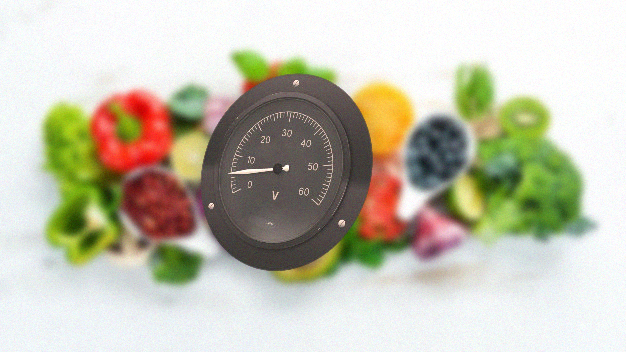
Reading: 5,V
